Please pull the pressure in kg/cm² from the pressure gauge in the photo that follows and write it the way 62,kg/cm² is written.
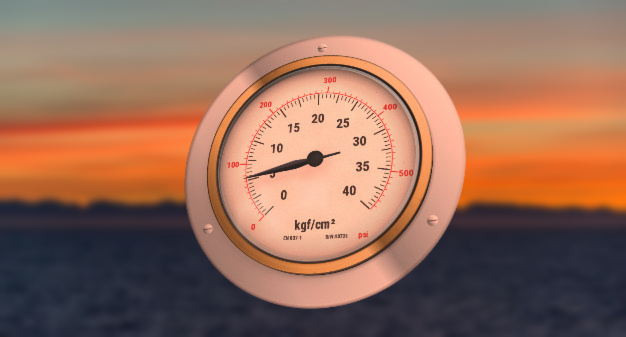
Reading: 5,kg/cm²
